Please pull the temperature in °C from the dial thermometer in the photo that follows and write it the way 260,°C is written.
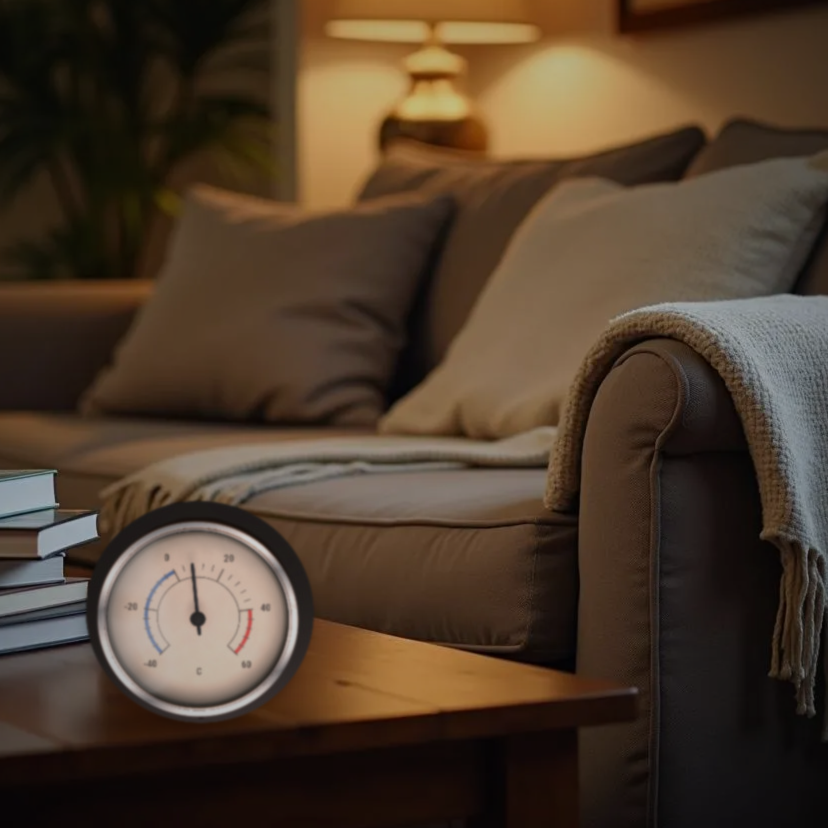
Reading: 8,°C
